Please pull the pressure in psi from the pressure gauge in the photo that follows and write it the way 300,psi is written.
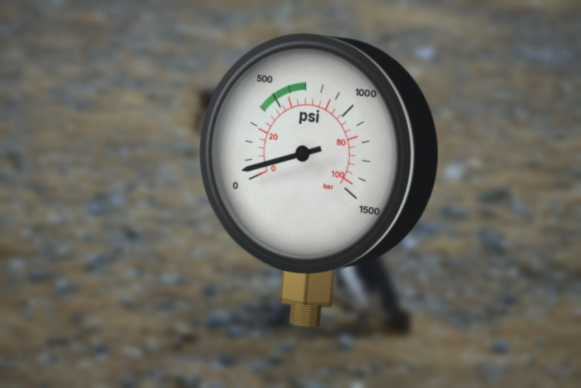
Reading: 50,psi
